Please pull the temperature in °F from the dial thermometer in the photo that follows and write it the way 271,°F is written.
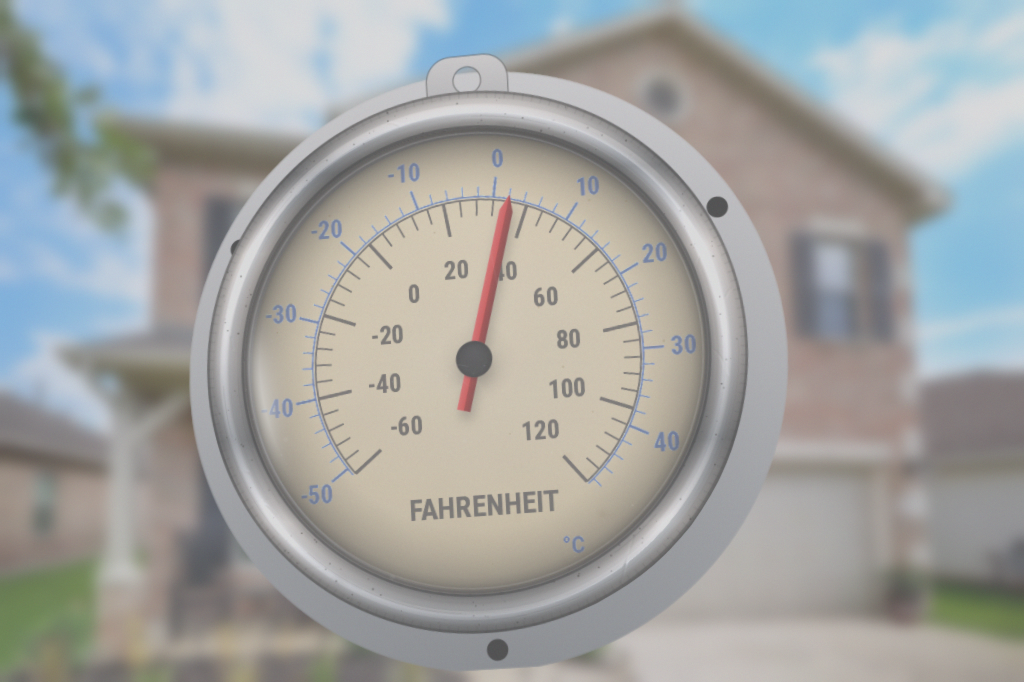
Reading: 36,°F
